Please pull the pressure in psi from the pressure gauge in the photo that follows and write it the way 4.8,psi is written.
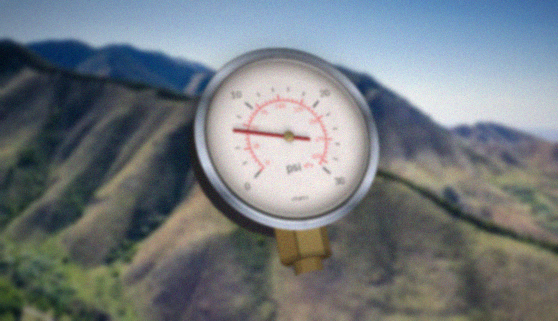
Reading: 6,psi
